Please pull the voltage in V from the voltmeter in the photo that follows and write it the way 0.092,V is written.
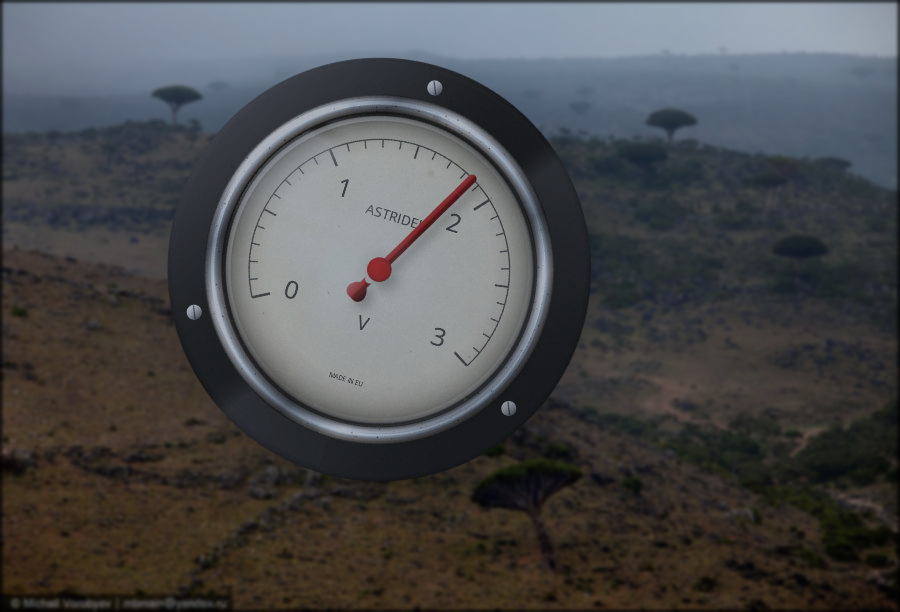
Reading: 1.85,V
